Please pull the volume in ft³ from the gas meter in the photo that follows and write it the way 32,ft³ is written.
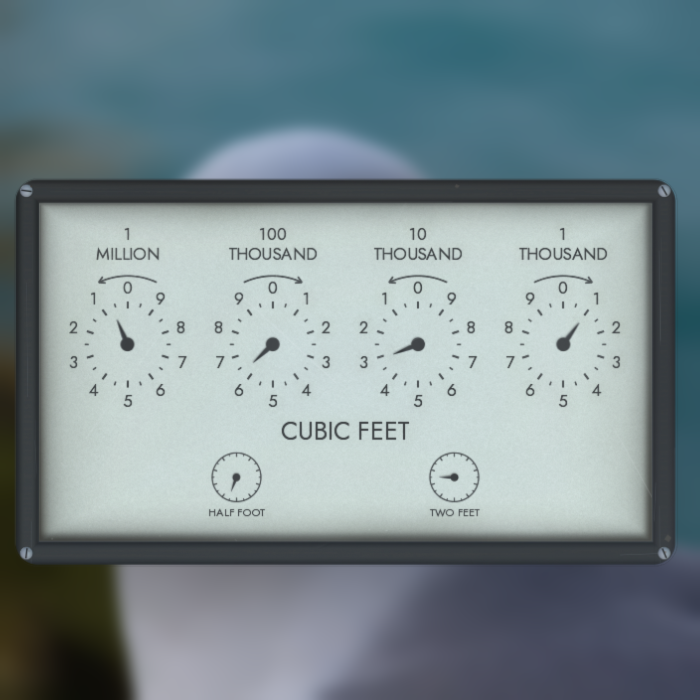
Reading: 63100,ft³
